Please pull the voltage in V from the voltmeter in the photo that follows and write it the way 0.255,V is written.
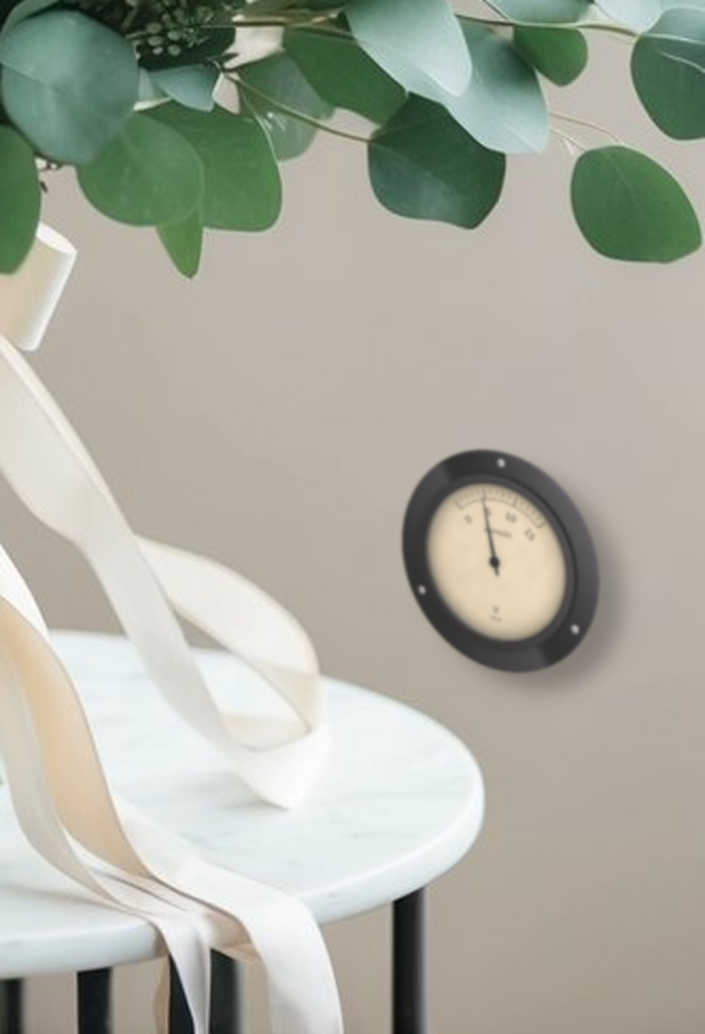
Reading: 5,V
